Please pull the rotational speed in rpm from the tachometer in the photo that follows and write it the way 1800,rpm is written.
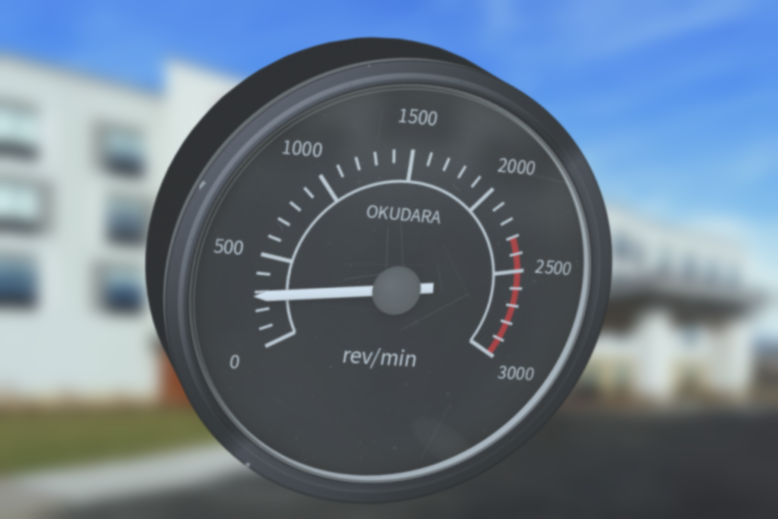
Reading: 300,rpm
